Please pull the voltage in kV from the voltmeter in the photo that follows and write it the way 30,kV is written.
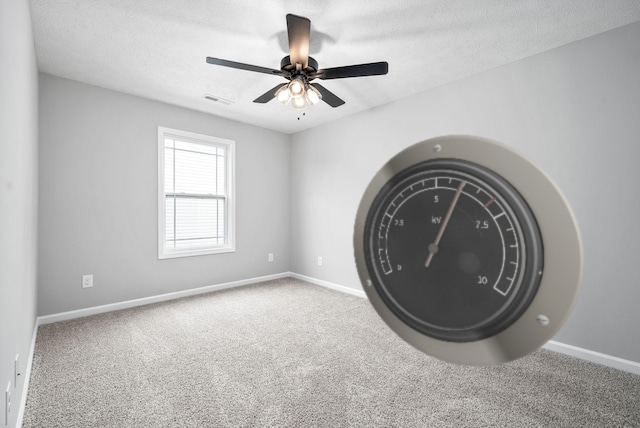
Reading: 6,kV
